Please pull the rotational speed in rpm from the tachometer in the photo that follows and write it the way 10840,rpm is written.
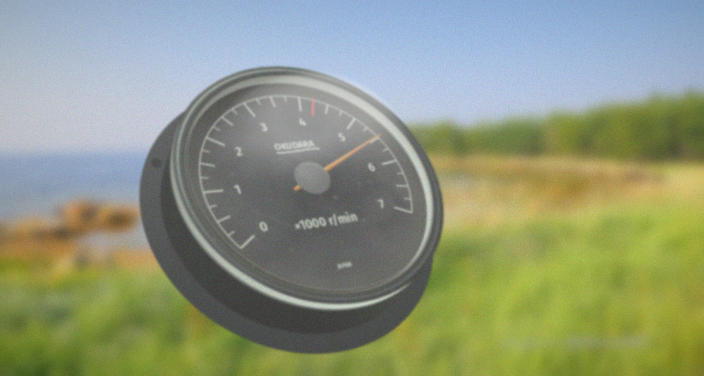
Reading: 5500,rpm
